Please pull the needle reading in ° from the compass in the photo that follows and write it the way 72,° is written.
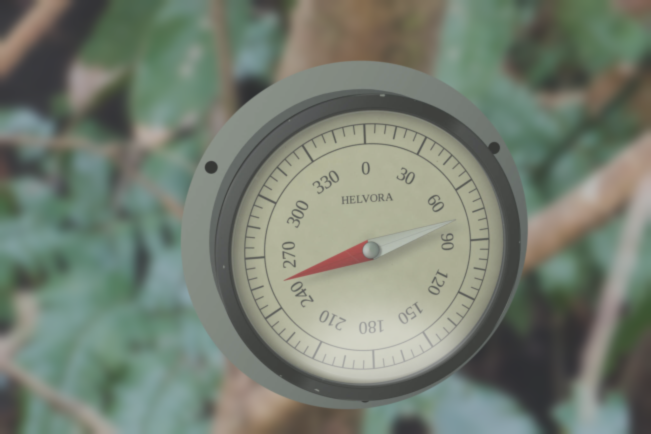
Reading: 255,°
